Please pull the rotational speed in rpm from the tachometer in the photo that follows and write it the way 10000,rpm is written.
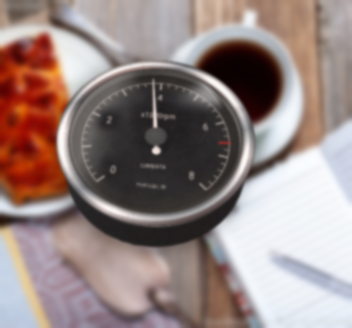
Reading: 3800,rpm
